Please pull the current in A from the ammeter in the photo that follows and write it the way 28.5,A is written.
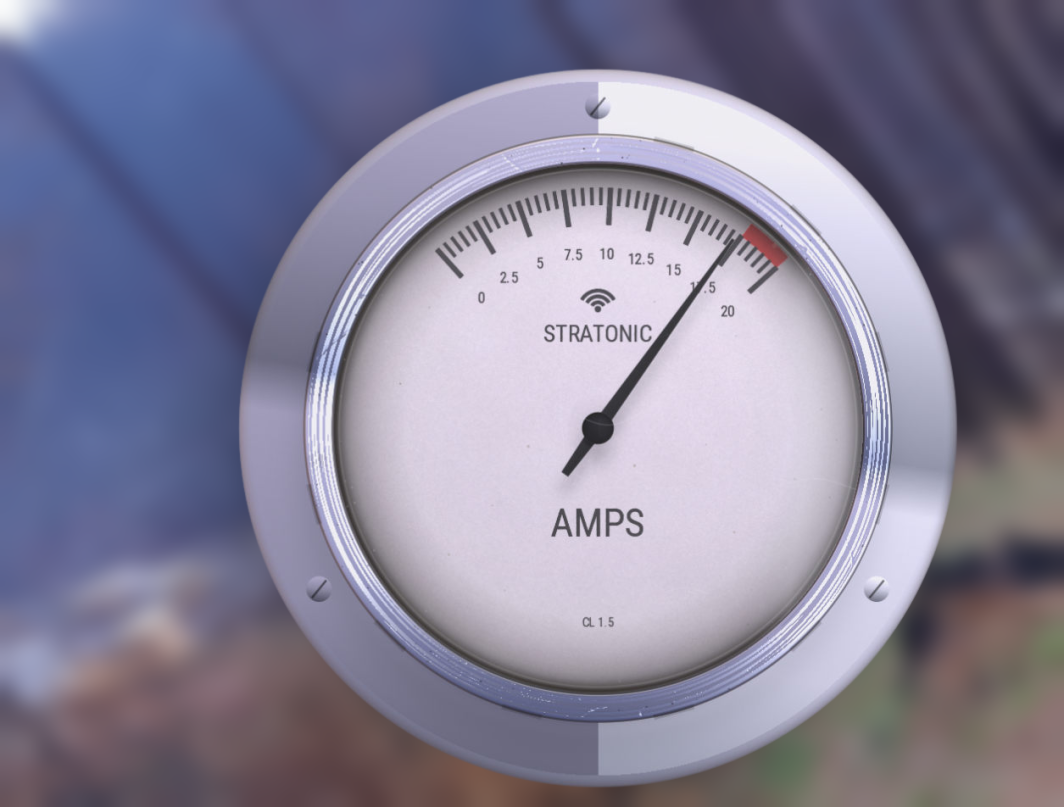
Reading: 17.25,A
